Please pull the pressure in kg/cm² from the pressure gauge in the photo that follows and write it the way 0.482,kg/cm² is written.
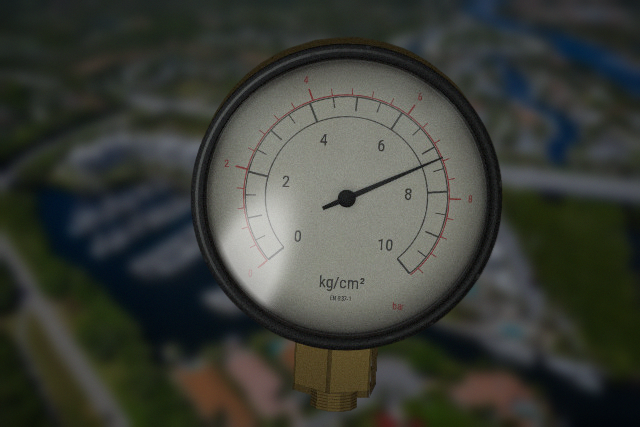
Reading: 7.25,kg/cm²
